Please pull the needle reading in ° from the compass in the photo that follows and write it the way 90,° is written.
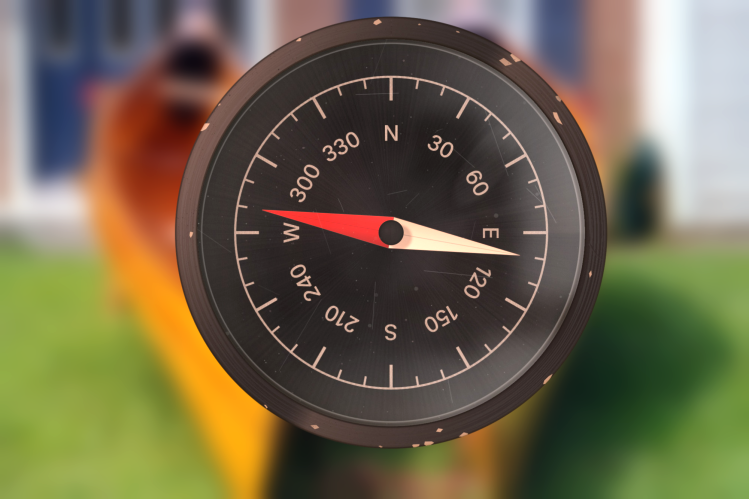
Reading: 280,°
